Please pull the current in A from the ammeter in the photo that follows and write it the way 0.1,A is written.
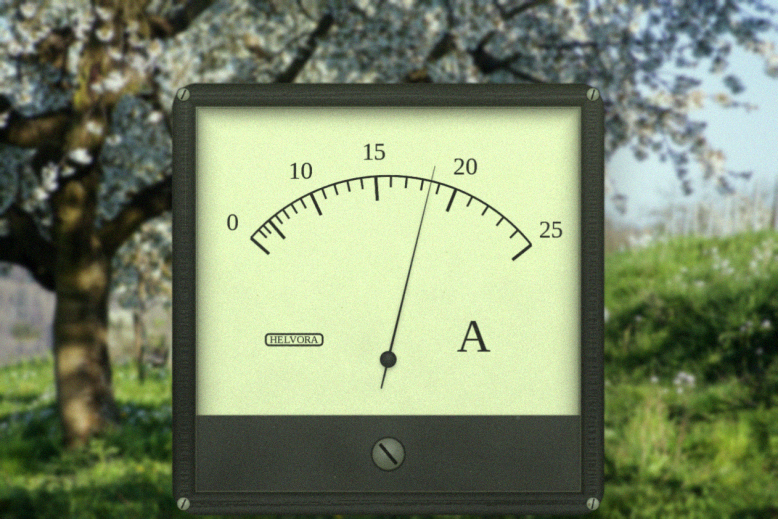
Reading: 18.5,A
